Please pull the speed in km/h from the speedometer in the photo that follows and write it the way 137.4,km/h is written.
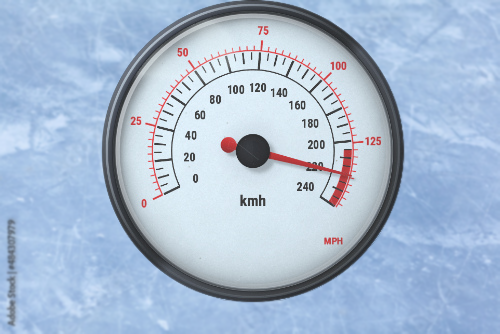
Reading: 220,km/h
